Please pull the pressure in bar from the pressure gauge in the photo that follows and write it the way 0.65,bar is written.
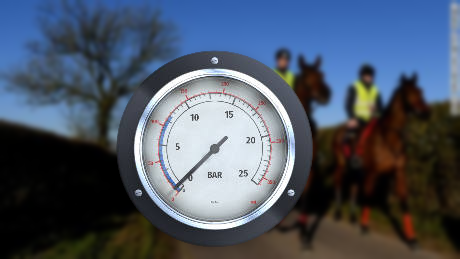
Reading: 0.5,bar
